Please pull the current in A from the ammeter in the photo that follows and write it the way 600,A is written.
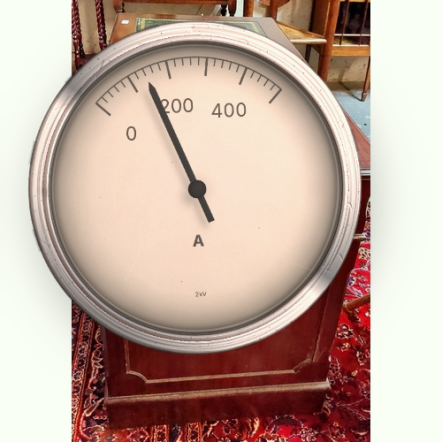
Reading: 140,A
